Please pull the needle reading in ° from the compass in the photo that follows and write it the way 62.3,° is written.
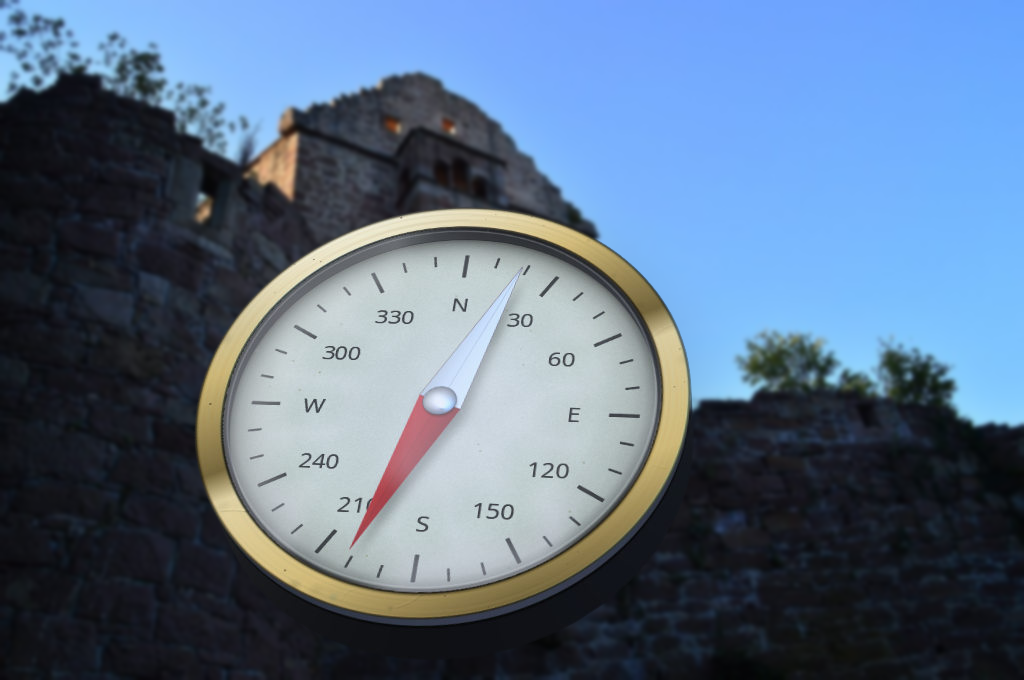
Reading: 200,°
